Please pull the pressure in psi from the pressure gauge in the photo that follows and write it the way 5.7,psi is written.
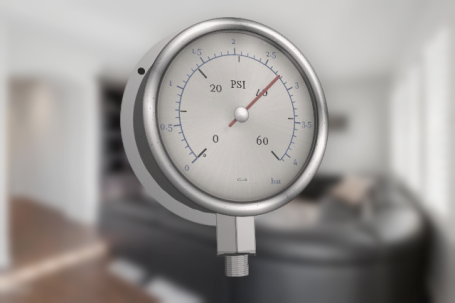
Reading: 40,psi
